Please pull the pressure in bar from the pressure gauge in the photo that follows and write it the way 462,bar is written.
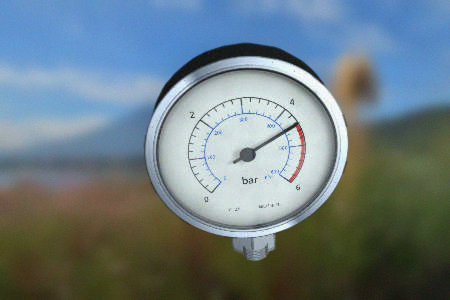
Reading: 4.4,bar
